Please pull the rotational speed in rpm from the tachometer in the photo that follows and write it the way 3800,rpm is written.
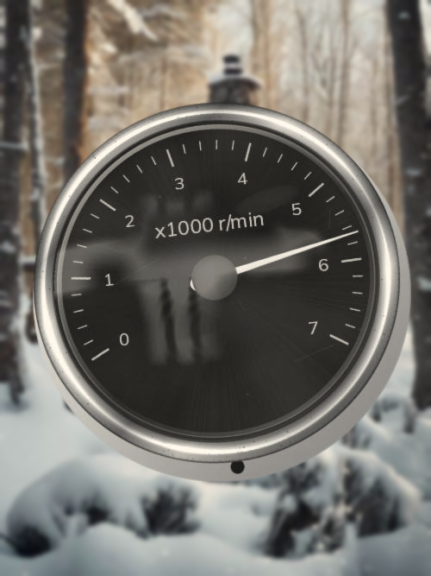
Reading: 5700,rpm
